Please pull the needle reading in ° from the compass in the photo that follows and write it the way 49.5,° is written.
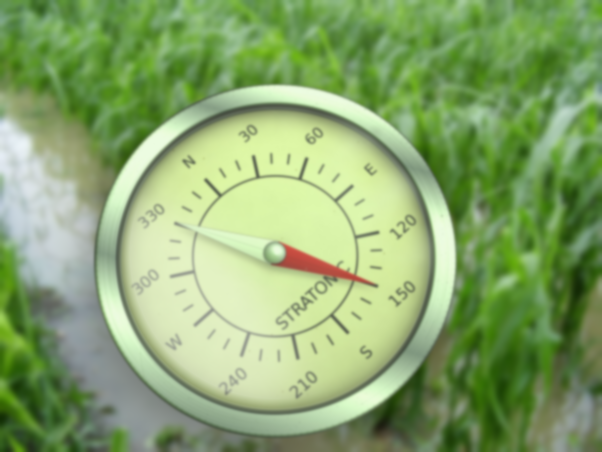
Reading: 150,°
